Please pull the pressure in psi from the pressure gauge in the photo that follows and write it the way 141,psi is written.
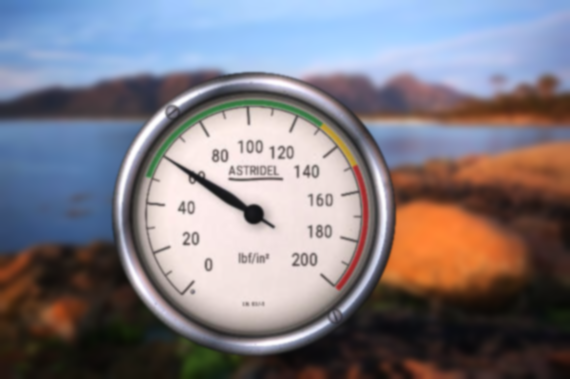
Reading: 60,psi
